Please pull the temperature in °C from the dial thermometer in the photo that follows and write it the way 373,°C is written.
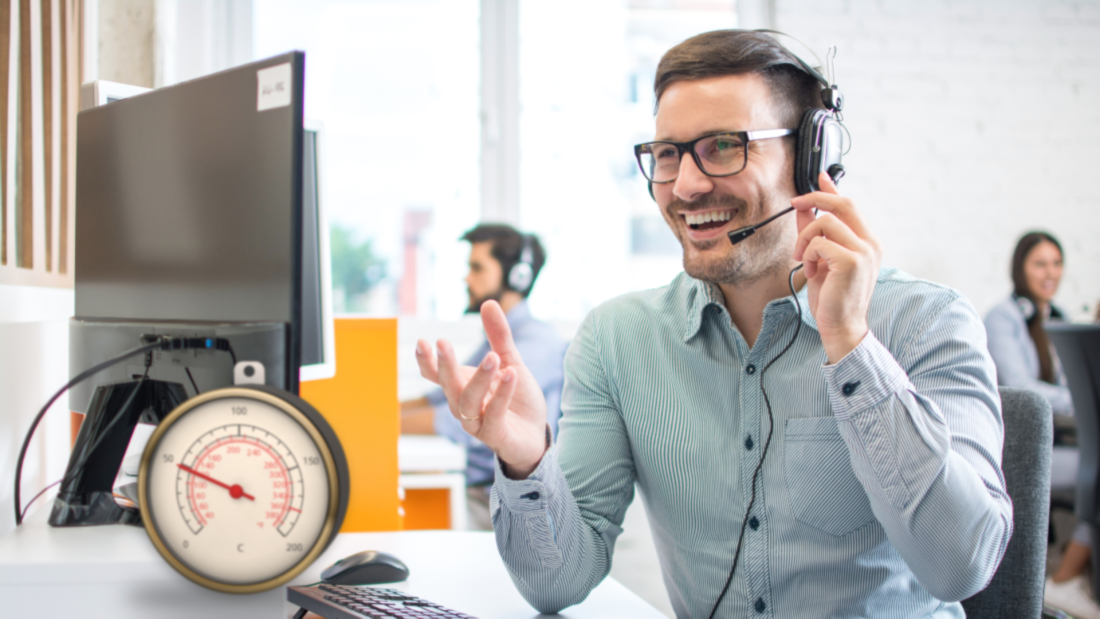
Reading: 50,°C
